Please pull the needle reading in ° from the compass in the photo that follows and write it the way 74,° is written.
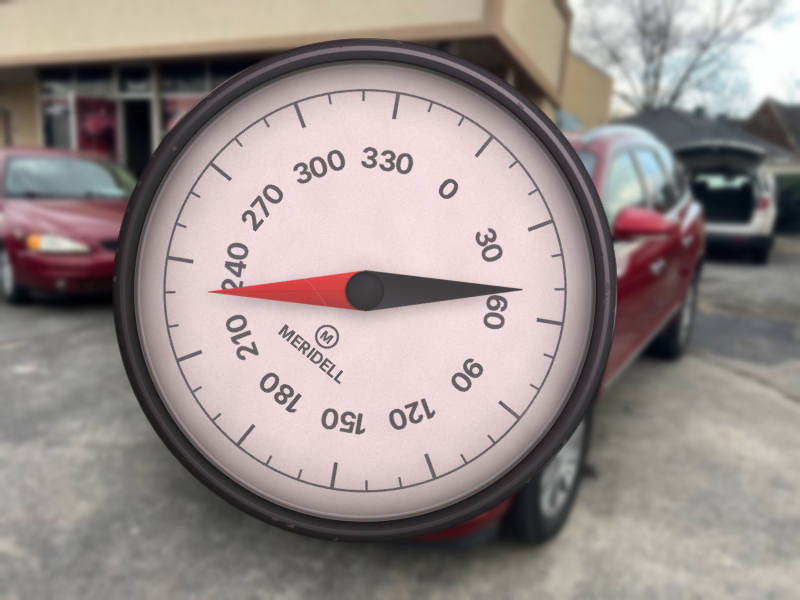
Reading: 230,°
